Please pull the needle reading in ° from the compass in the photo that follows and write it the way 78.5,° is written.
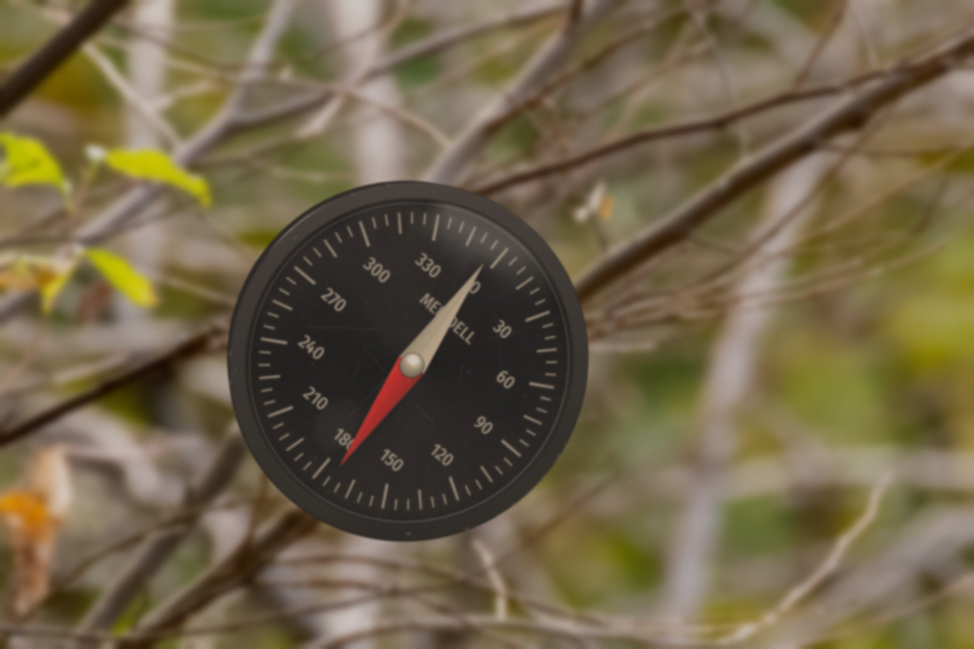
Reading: 175,°
